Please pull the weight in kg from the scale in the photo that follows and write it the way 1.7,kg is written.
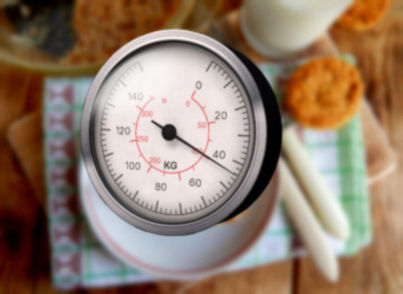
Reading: 44,kg
